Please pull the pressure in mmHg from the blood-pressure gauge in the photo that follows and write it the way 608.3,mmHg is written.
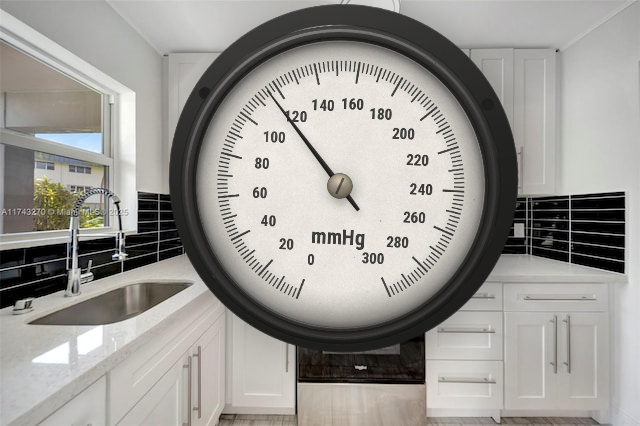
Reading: 116,mmHg
